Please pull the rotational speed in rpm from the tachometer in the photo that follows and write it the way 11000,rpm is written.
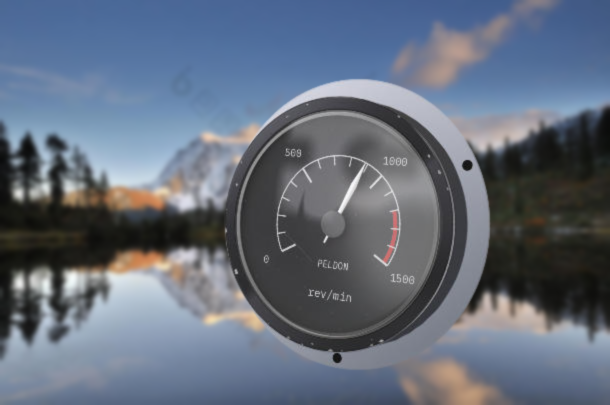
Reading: 900,rpm
